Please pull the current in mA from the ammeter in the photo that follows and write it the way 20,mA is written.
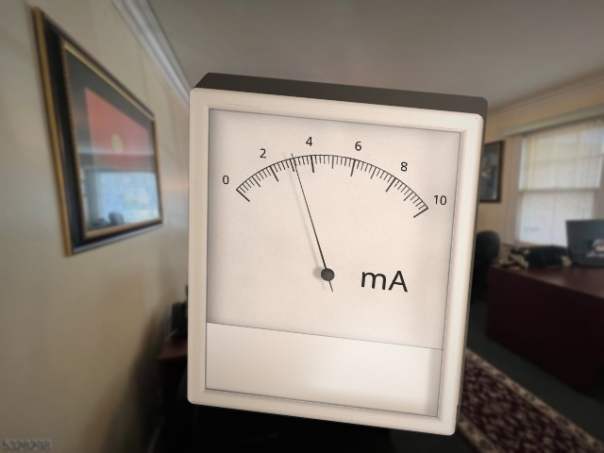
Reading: 3.2,mA
